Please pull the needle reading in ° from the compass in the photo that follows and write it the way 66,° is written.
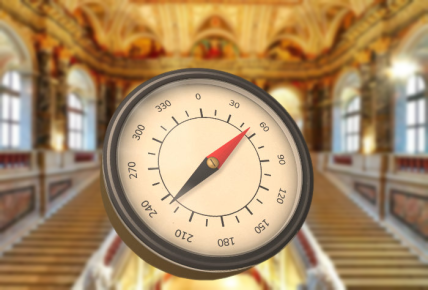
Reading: 52.5,°
